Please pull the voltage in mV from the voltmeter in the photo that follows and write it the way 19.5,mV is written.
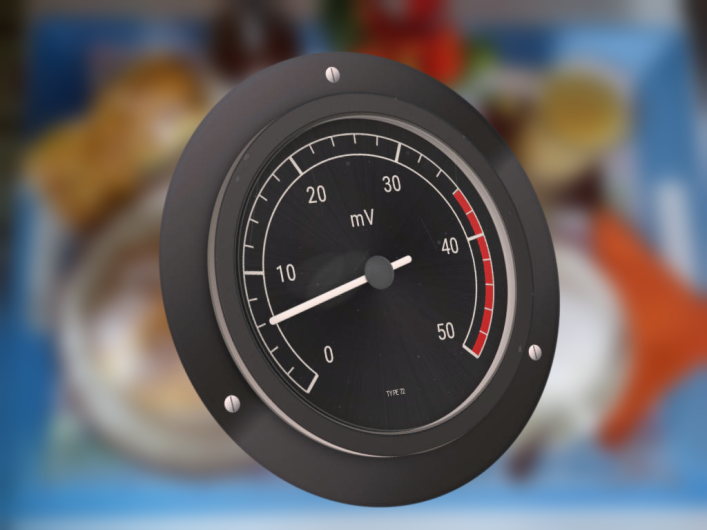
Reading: 6,mV
